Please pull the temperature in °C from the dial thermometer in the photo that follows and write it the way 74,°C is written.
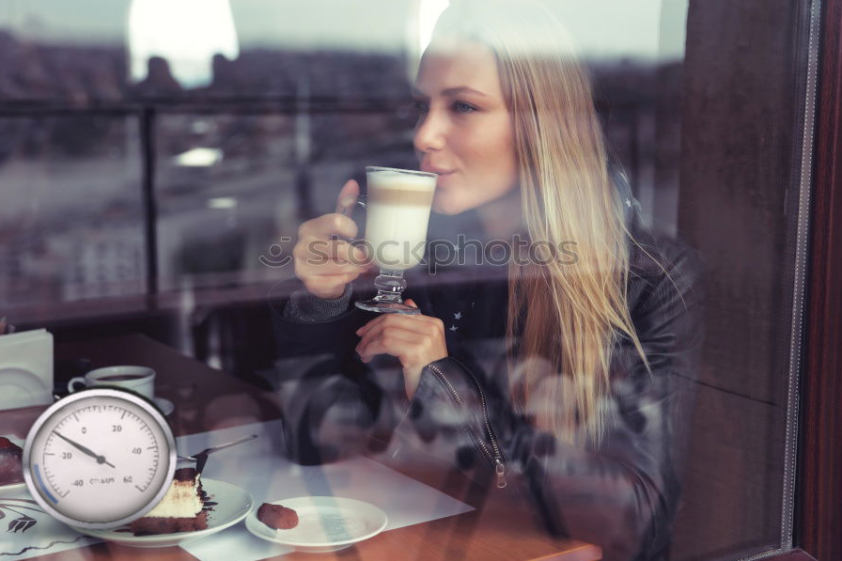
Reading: -10,°C
